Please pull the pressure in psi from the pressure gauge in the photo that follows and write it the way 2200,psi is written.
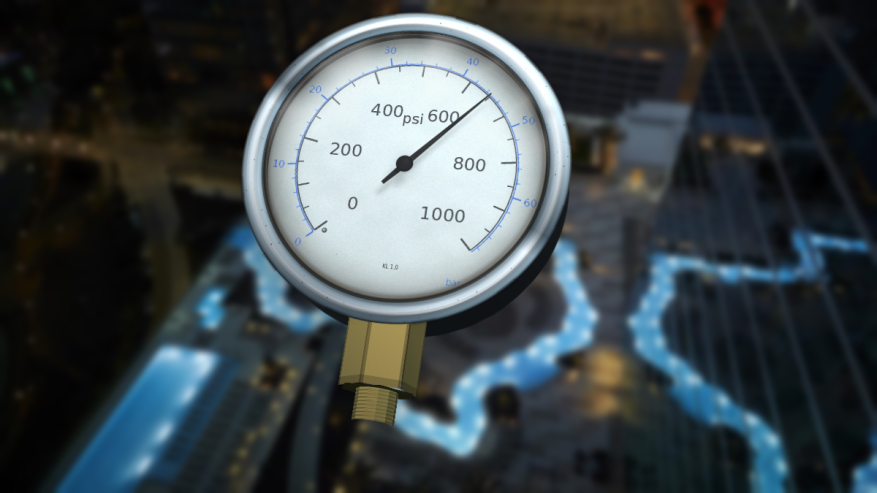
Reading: 650,psi
